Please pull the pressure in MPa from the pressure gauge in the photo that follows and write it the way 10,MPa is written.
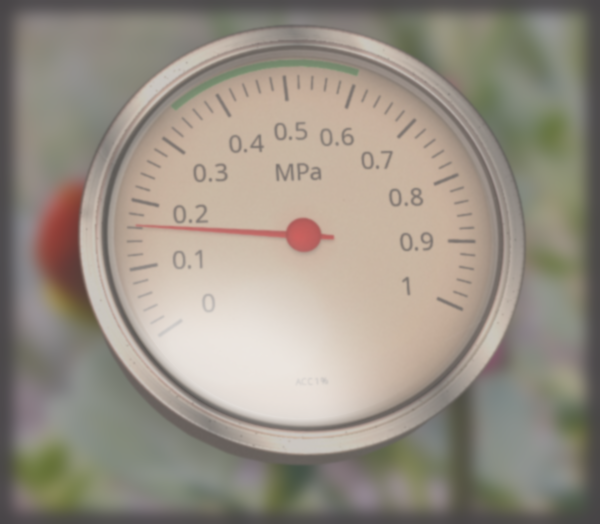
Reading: 0.16,MPa
